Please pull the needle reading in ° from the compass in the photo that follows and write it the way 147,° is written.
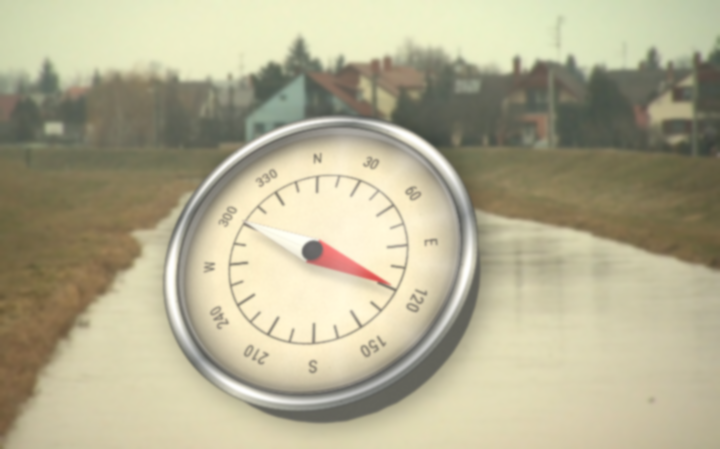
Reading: 120,°
